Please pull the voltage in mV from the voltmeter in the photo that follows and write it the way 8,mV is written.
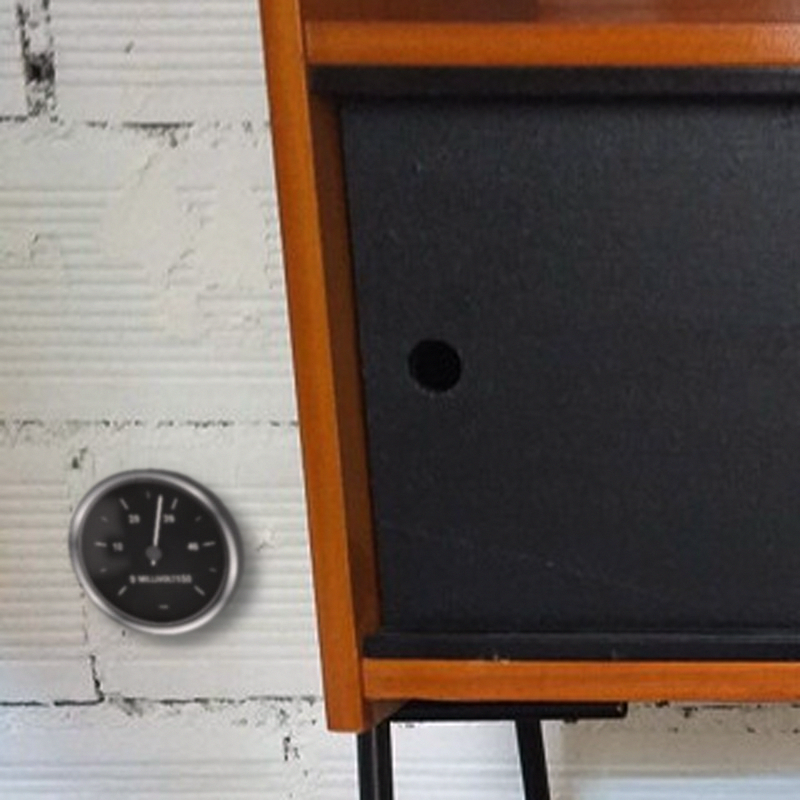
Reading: 27.5,mV
